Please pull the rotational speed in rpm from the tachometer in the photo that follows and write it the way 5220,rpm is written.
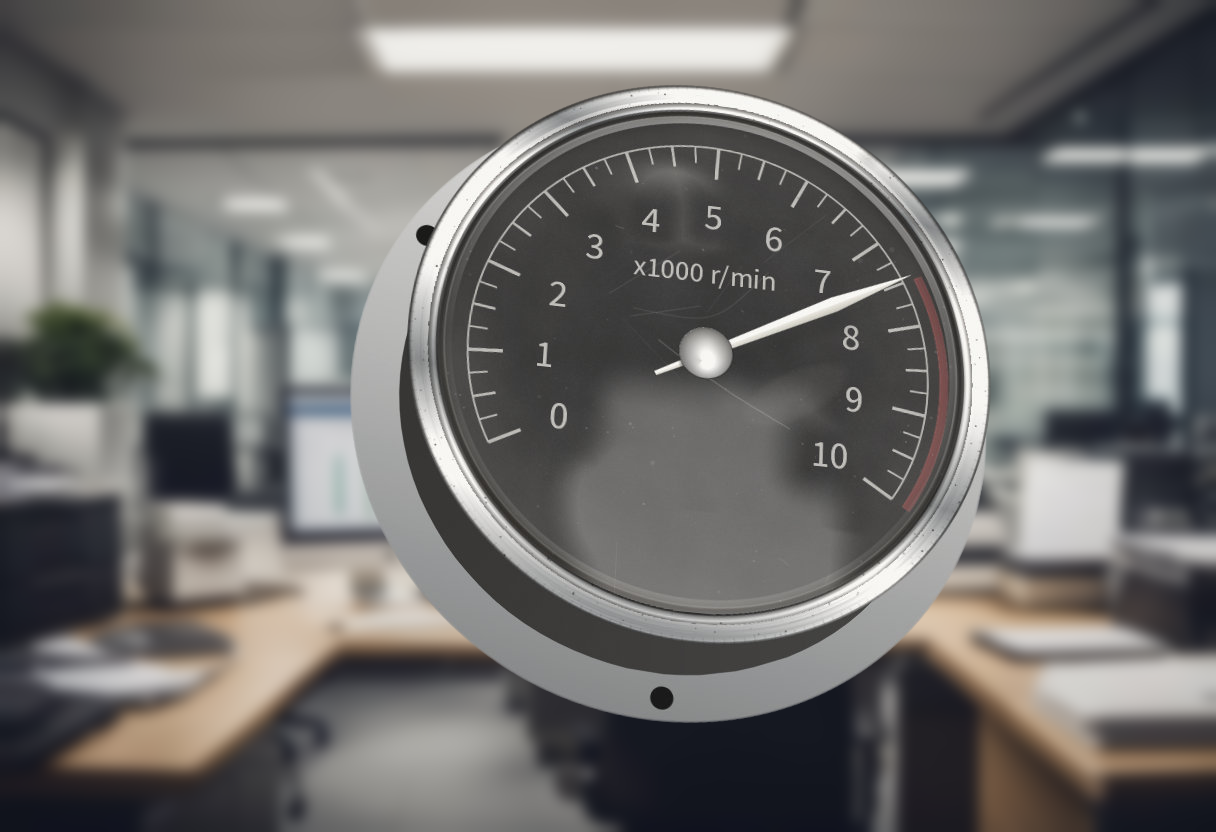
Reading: 7500,rpm
